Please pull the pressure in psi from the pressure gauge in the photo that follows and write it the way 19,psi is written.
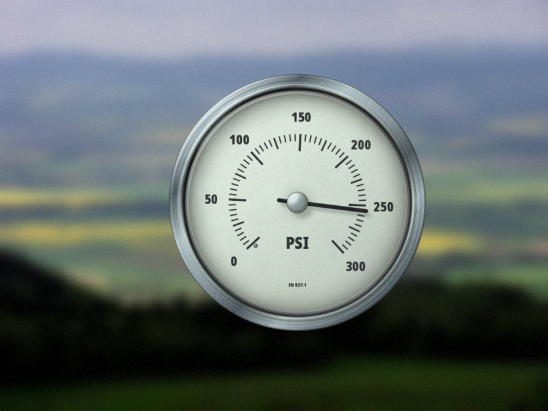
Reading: 255,psi
